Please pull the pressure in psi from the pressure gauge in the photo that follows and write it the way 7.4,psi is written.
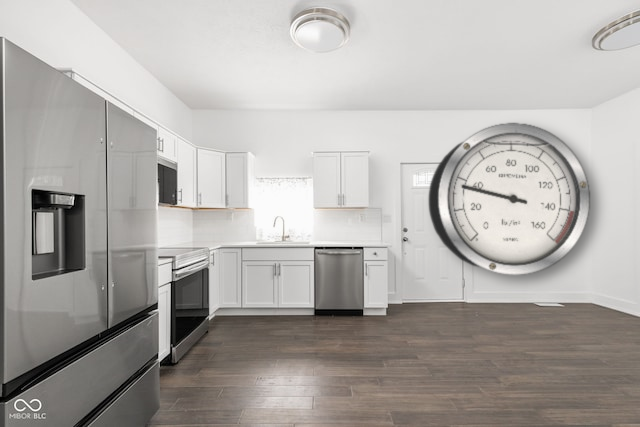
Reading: 35,psi
